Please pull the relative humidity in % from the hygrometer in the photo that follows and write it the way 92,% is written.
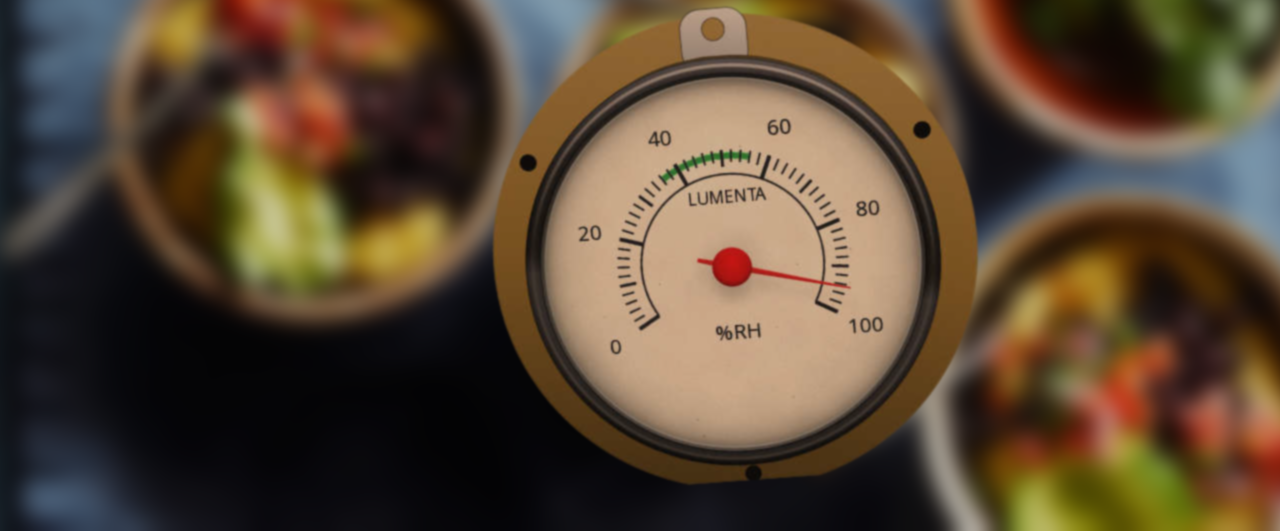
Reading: 94,%
